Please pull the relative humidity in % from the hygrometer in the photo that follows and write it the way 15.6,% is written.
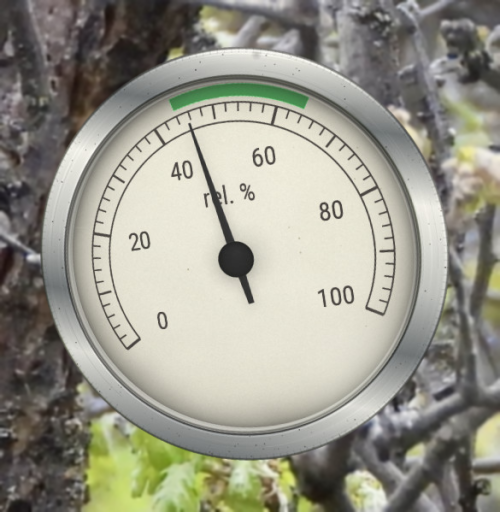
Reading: 46,%
